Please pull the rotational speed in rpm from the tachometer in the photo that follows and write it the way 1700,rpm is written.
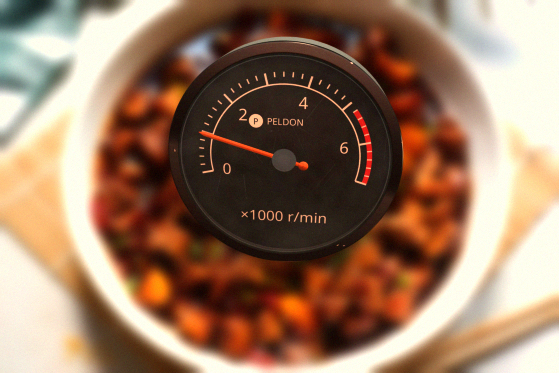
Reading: 1000,rpm
